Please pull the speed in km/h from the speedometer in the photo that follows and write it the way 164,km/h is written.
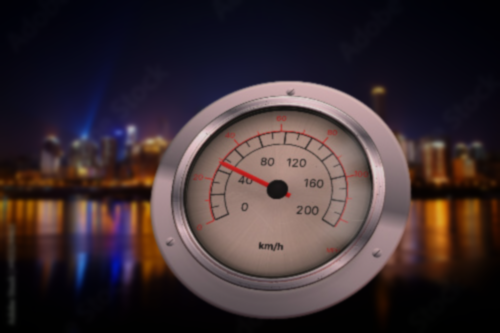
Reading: 45,km/h
